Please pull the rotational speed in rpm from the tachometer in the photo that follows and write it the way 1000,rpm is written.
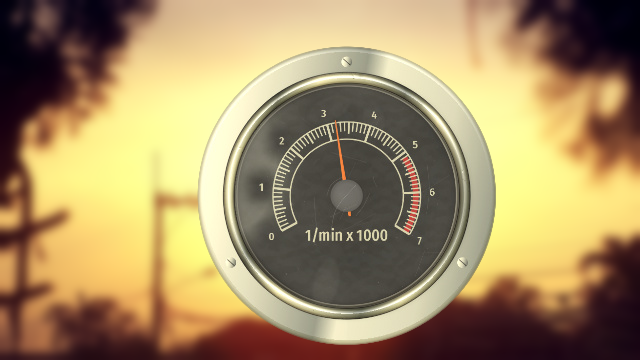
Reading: 3200,rpm
